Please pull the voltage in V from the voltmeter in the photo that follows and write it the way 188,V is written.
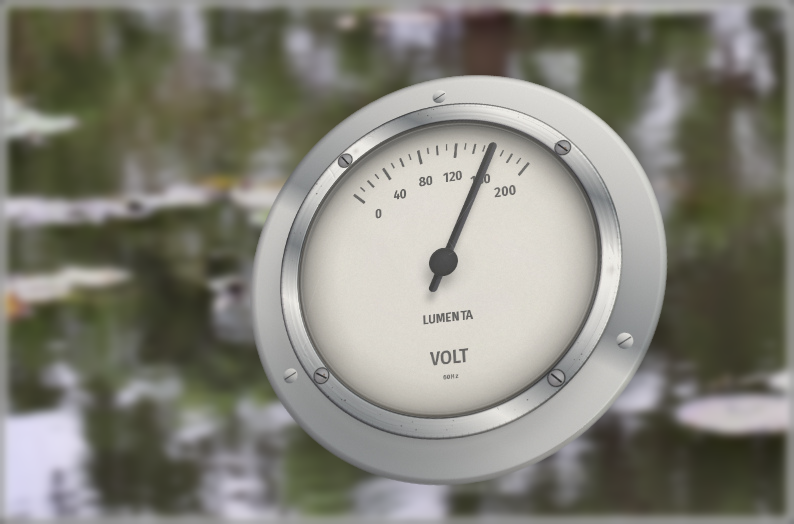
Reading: 160,V
